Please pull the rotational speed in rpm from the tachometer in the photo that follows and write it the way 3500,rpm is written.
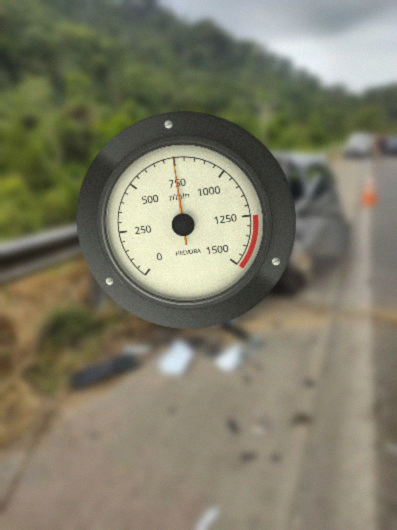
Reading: 750,rpm
